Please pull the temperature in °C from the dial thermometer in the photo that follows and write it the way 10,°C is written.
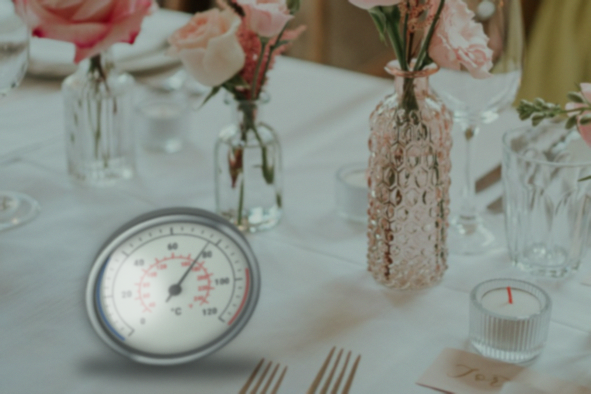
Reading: 76,°C
